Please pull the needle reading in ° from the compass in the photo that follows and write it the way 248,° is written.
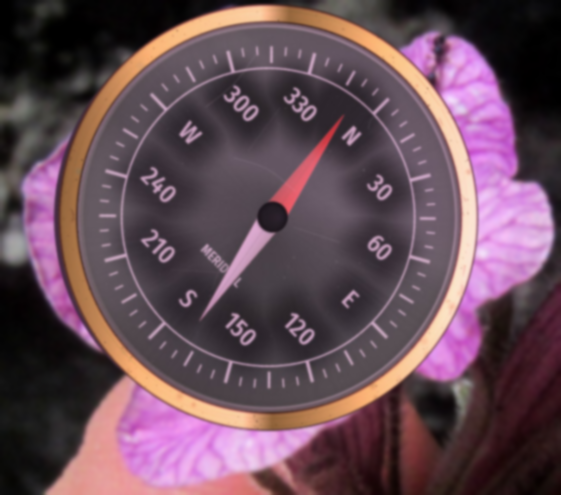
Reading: 350,°
